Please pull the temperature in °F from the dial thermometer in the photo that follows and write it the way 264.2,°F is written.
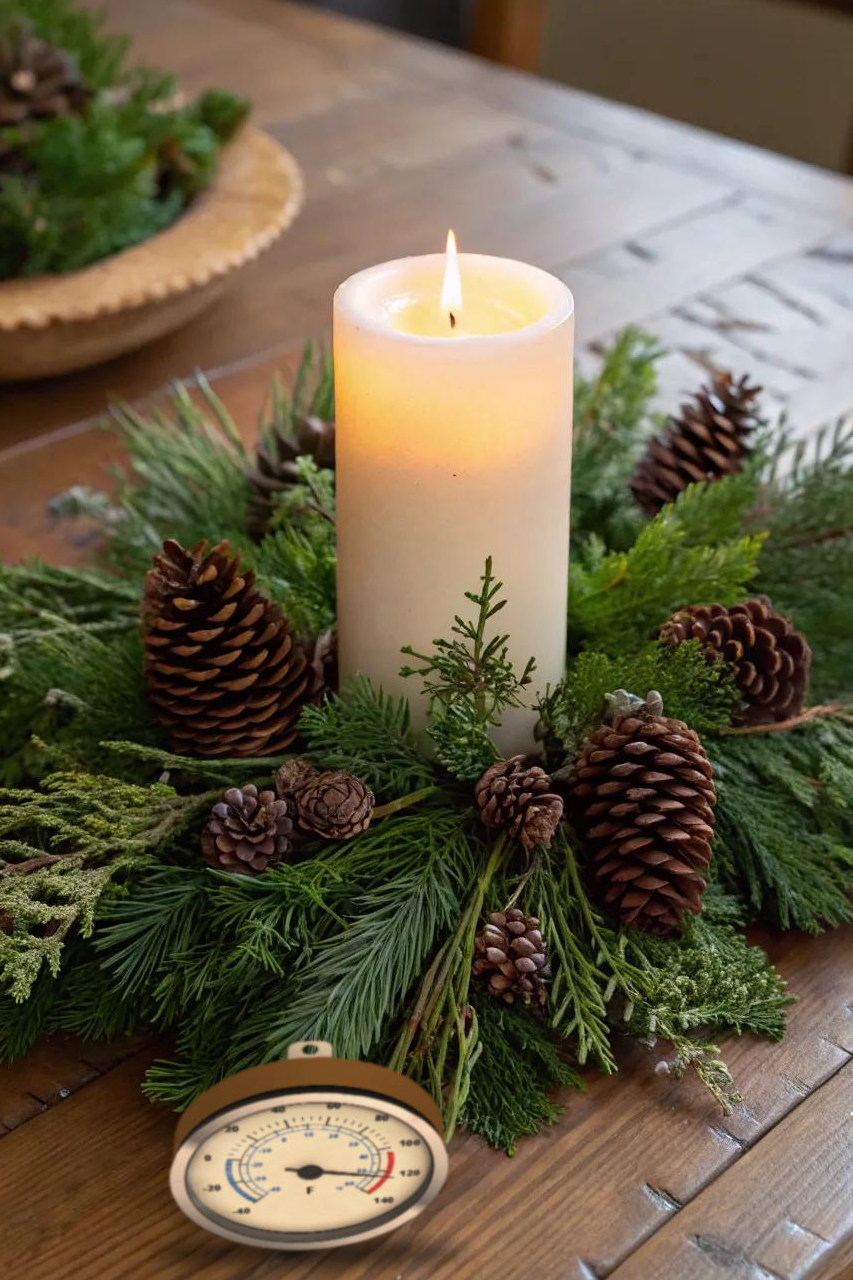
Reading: 120,°F
